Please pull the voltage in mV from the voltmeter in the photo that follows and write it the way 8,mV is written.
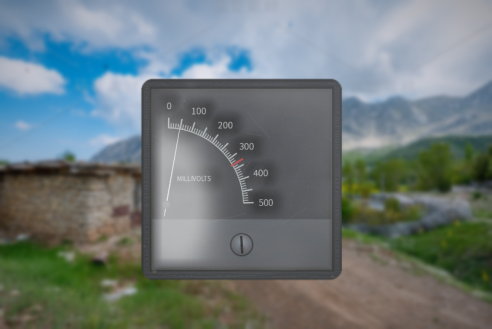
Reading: 50,mV
